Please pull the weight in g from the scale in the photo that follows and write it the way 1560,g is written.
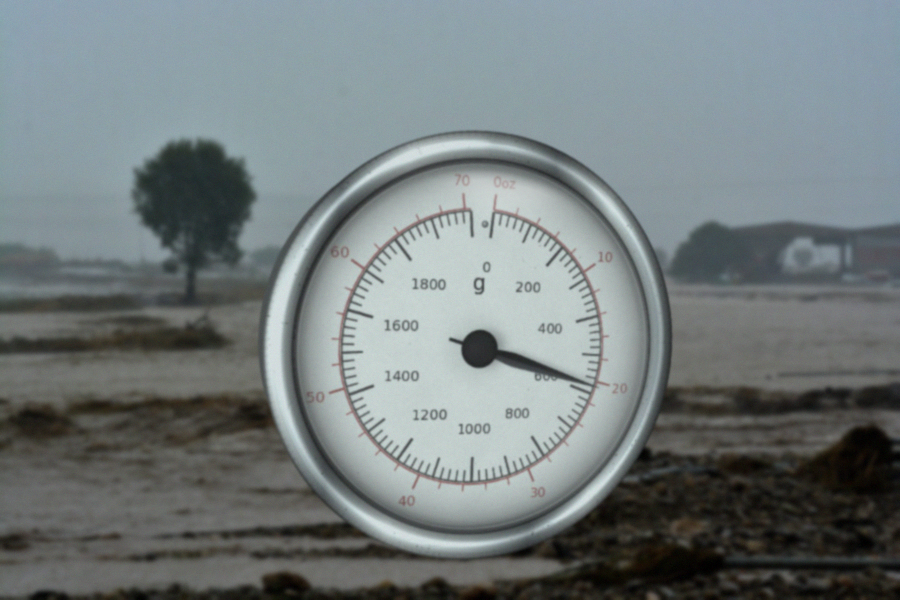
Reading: 580,g
